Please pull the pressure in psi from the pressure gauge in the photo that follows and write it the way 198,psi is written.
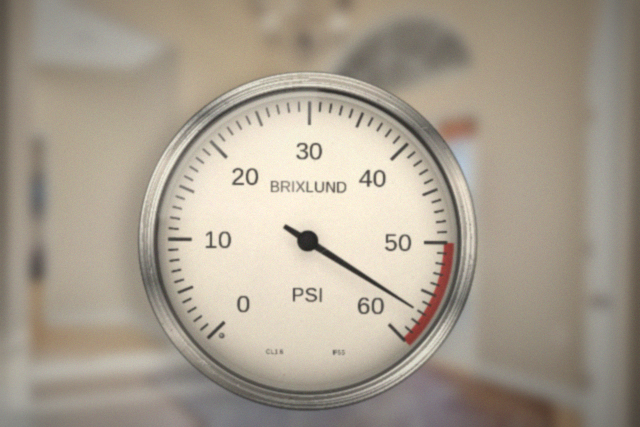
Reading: 57,psi
